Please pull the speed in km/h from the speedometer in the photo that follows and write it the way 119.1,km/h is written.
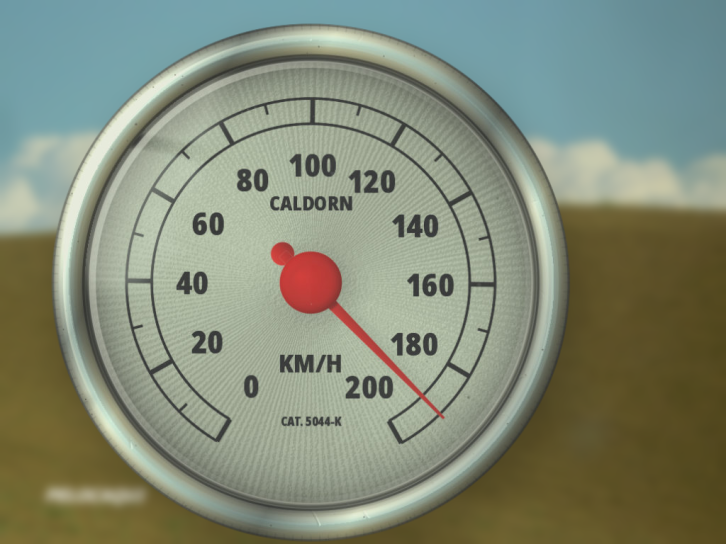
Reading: 190,km/h
